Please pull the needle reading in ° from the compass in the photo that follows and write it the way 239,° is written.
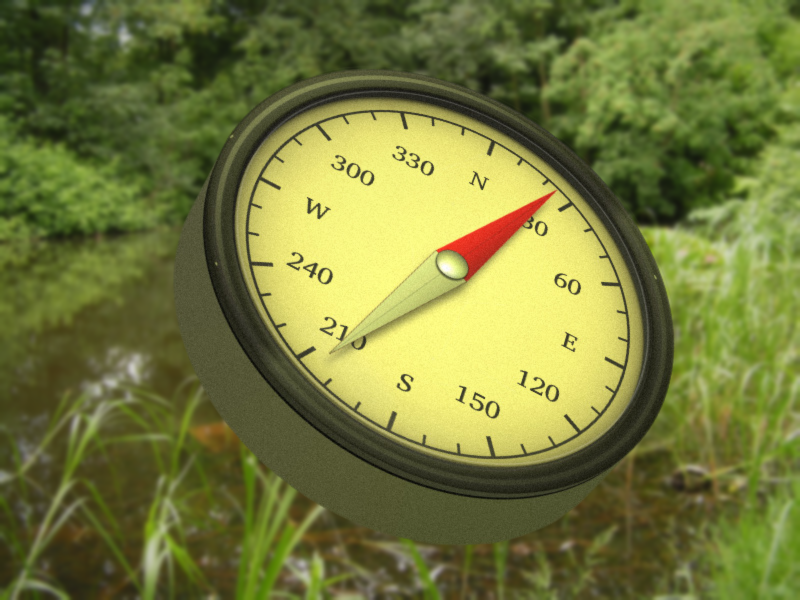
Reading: 25,°
